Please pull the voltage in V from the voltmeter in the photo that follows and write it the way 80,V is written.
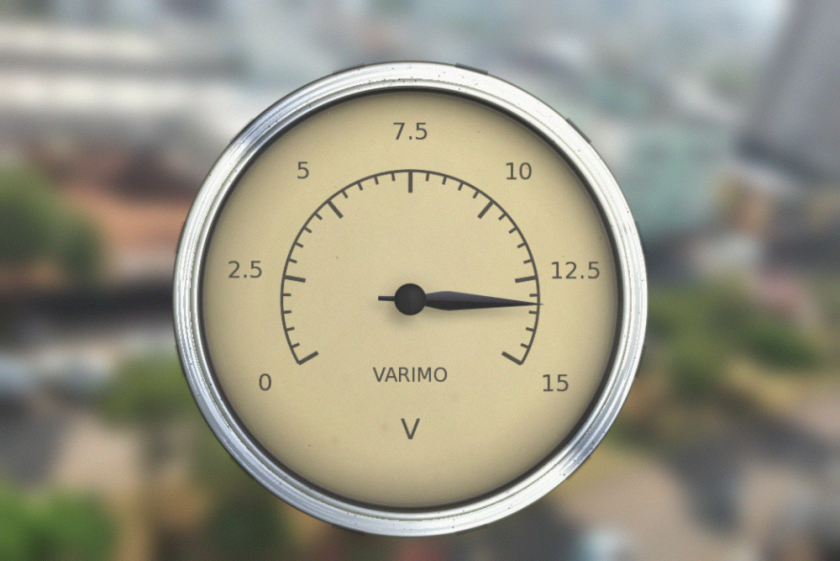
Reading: 13.25,V
